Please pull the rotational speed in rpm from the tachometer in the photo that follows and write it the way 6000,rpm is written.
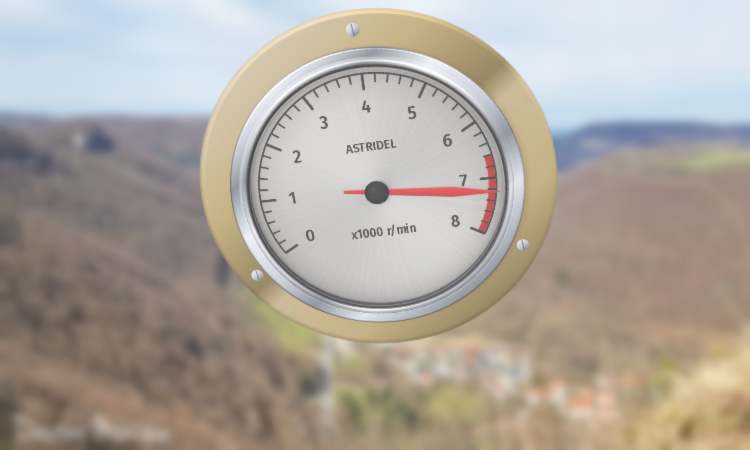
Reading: 7200,rpm
